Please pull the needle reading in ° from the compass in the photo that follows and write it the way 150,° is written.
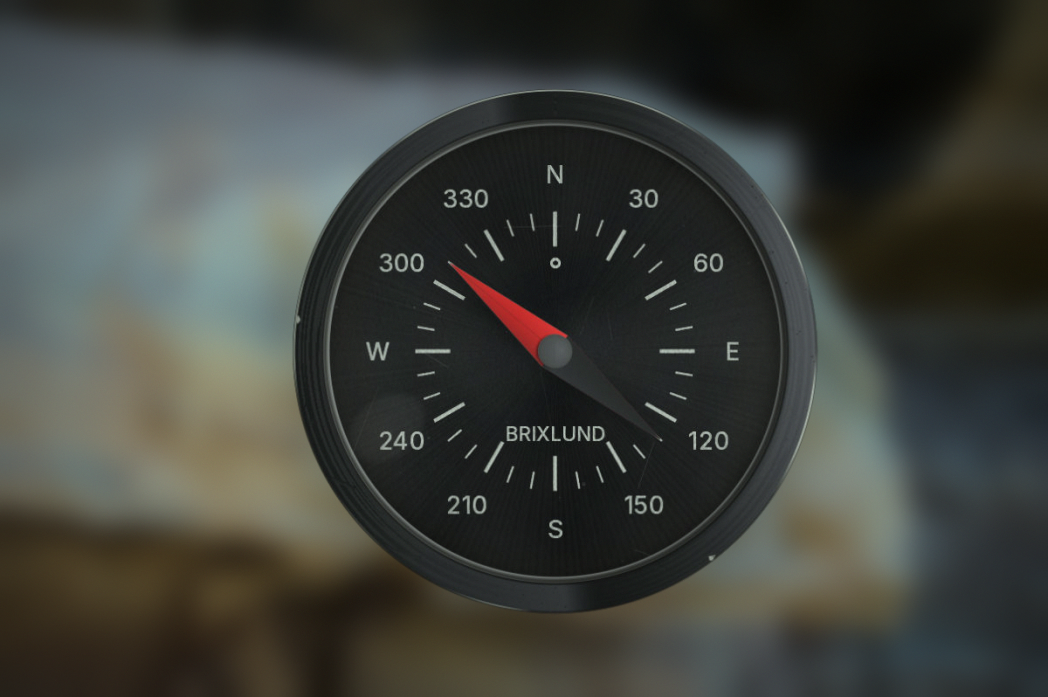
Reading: 310,°
